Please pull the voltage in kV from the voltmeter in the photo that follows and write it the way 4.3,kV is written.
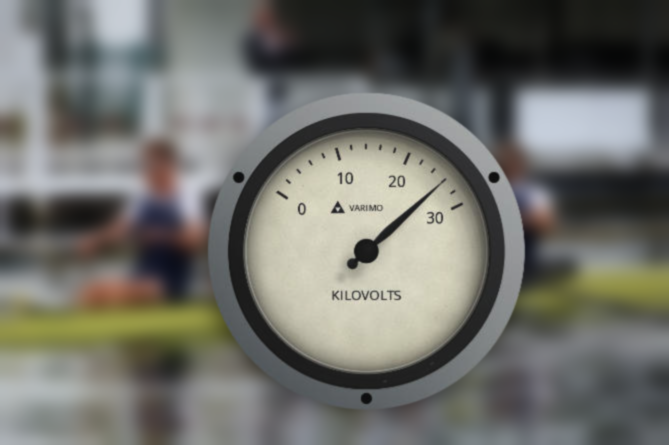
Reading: 26,kV
